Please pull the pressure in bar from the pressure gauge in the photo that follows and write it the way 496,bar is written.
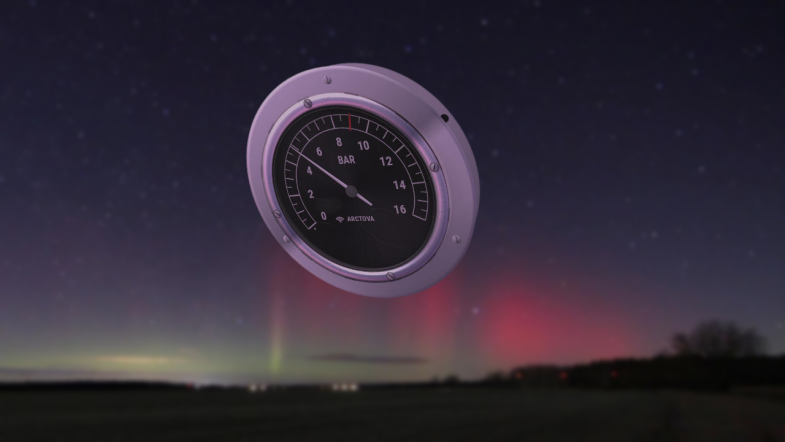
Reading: 5,bar
